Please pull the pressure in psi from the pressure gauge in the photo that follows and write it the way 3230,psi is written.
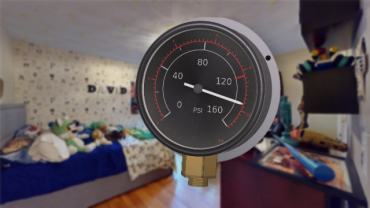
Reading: 140,psi
